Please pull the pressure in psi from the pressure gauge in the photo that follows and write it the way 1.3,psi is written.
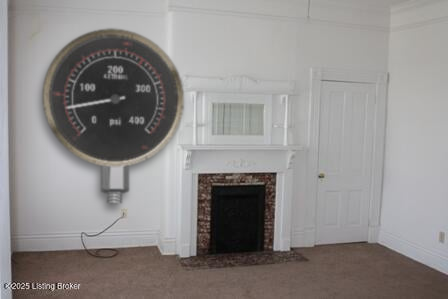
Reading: 50,psi
